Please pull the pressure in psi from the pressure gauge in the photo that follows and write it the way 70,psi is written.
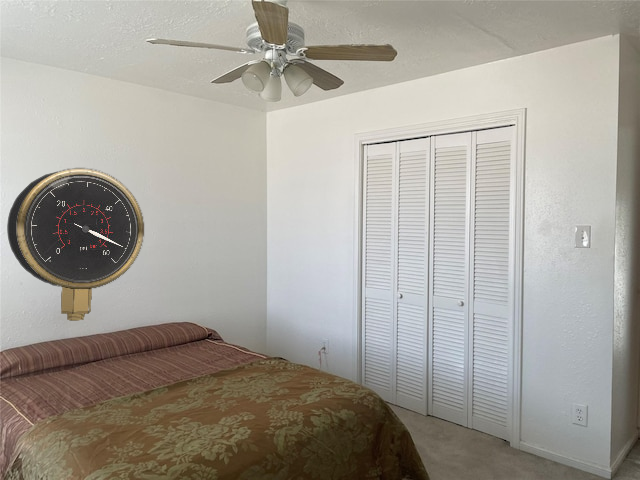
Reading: 55,psi
